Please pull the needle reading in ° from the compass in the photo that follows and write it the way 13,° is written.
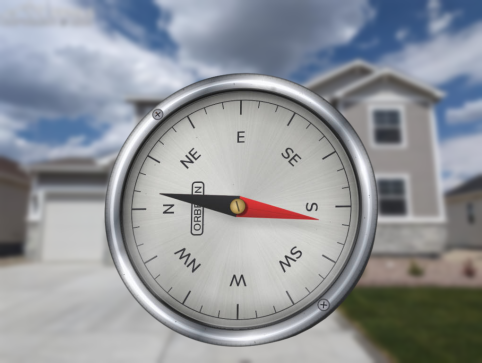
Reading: 190,°
